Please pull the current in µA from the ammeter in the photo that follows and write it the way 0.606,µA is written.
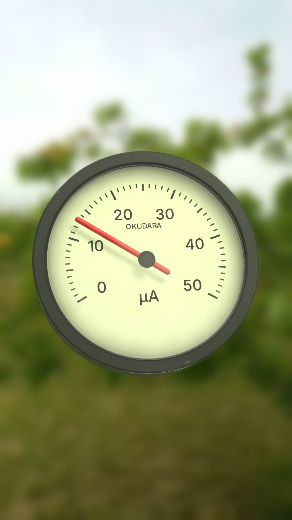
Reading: 13,µA
